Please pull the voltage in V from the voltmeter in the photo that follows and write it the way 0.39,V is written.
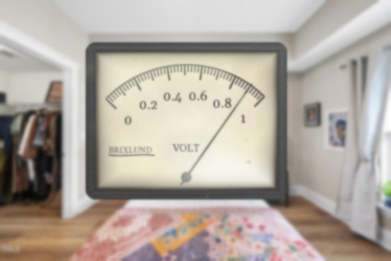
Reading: 0.9,V
